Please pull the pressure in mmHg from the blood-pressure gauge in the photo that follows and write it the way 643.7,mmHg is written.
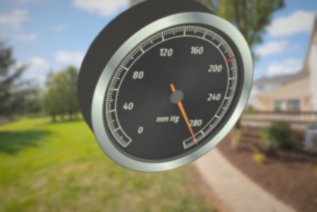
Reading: 290,mmHg
